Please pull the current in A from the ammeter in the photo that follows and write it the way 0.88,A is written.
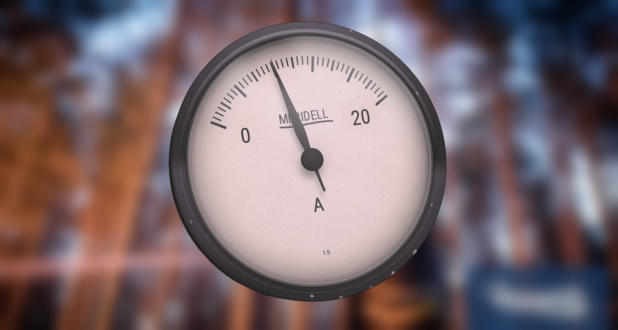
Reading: 8,A
